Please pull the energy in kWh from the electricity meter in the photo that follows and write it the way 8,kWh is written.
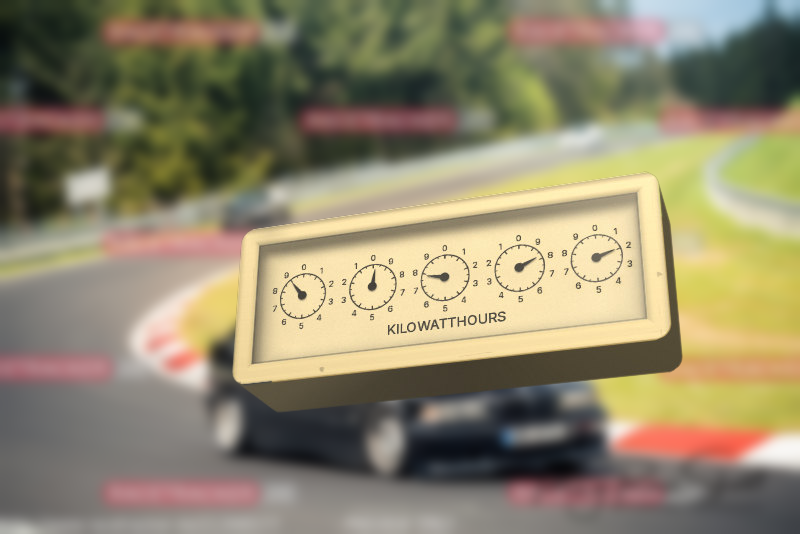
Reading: 89782,kWh
